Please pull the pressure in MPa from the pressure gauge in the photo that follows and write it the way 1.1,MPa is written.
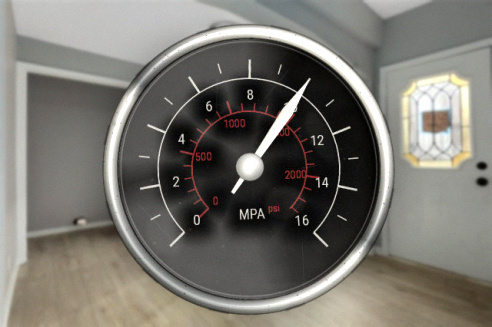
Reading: 10,MPa
